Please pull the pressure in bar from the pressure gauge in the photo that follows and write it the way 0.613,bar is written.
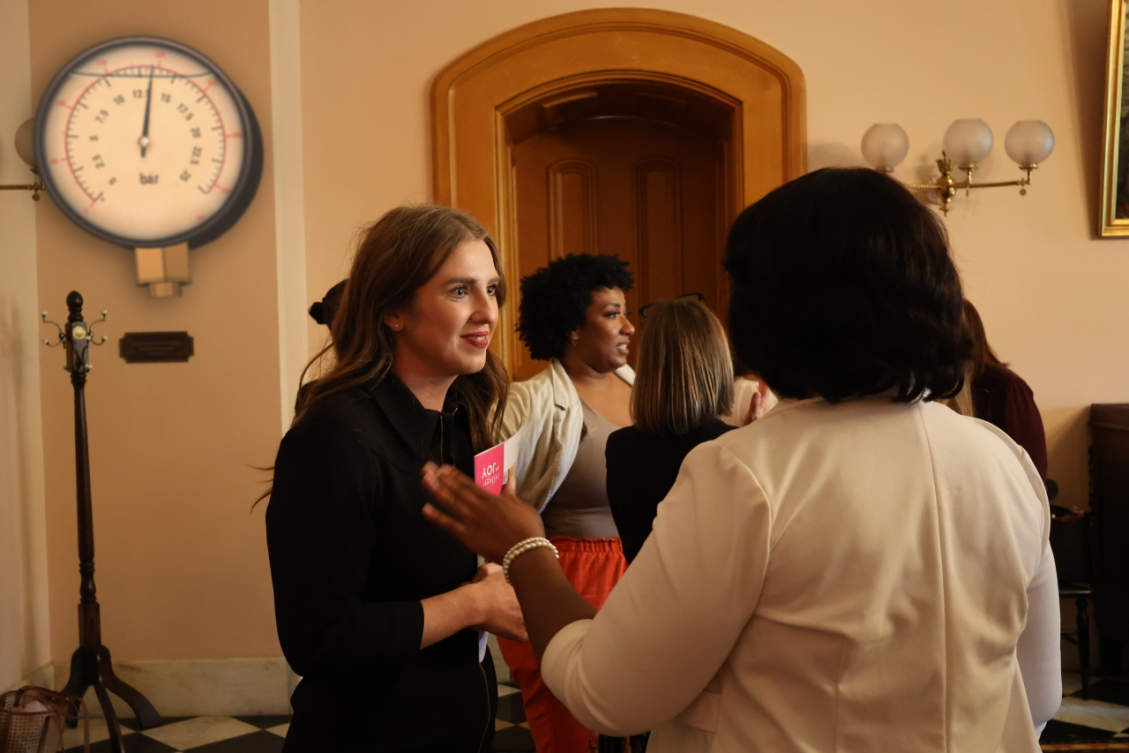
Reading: 13.5,bar
